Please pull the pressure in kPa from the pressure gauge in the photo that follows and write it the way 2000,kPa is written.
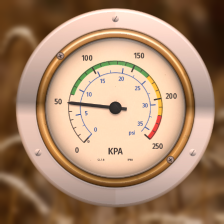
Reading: 50,kPa
